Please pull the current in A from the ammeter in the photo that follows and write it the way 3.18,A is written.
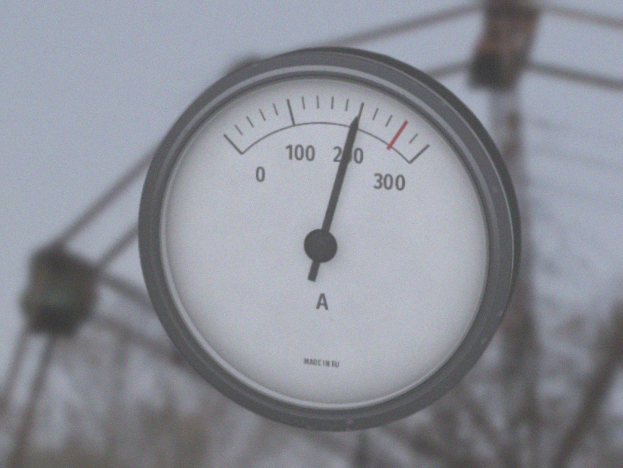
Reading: 200,A
